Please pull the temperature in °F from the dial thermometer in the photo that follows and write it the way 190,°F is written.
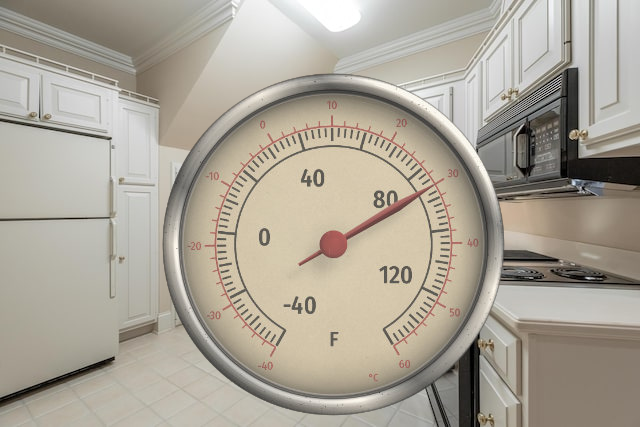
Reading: 86,°F
